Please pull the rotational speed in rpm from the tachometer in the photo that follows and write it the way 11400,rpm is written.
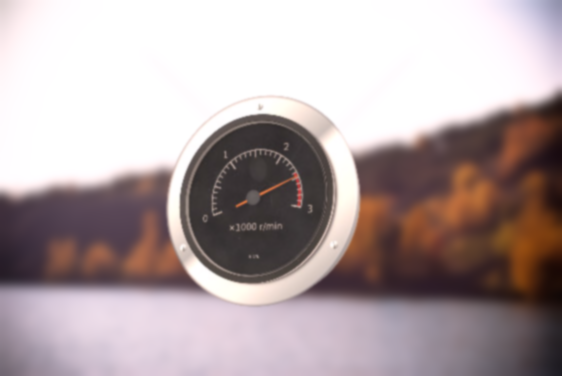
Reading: 2500,rpm
